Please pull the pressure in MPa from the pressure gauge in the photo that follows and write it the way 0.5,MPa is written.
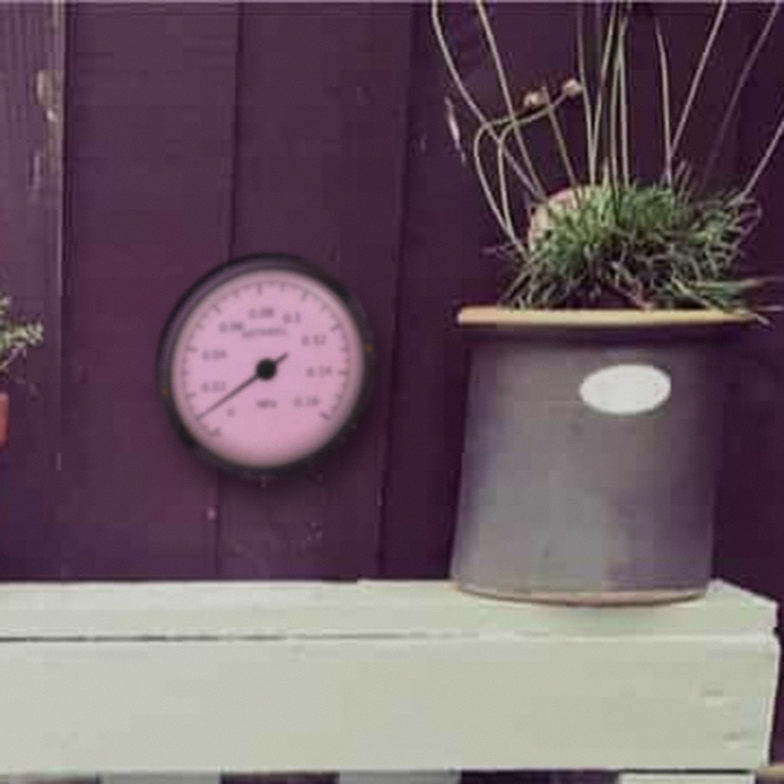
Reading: 0.01,MPa
